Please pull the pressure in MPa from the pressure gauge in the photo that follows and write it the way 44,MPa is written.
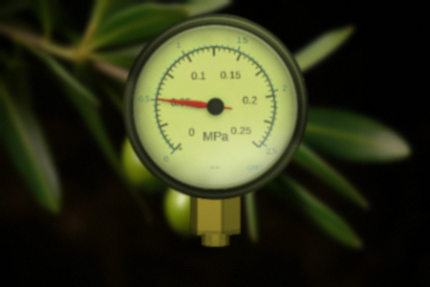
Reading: 0.05,MPa
